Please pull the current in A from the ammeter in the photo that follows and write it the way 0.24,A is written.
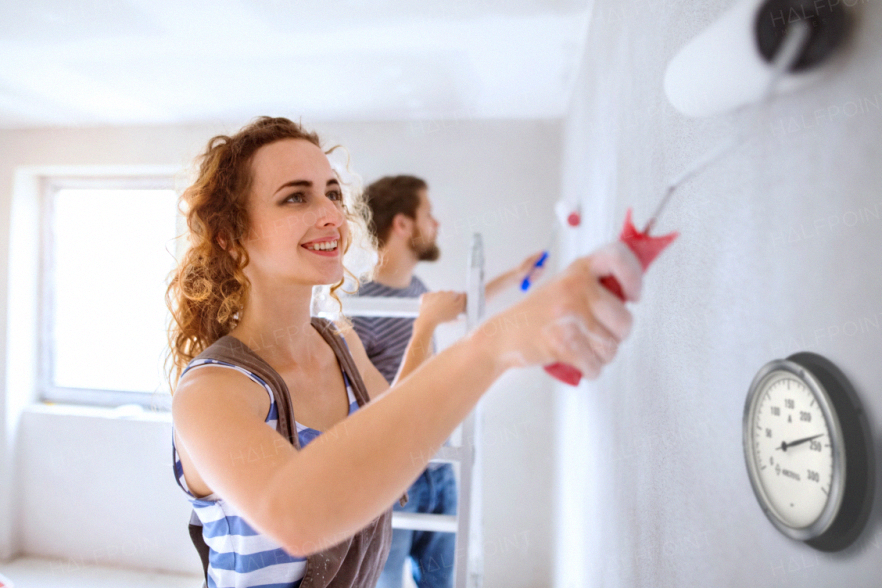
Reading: 240,A
